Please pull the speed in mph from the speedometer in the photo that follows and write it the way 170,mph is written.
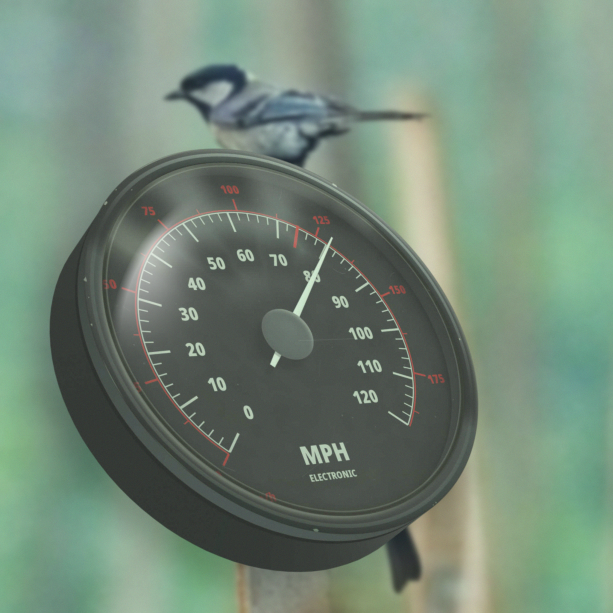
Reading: 80,mph
